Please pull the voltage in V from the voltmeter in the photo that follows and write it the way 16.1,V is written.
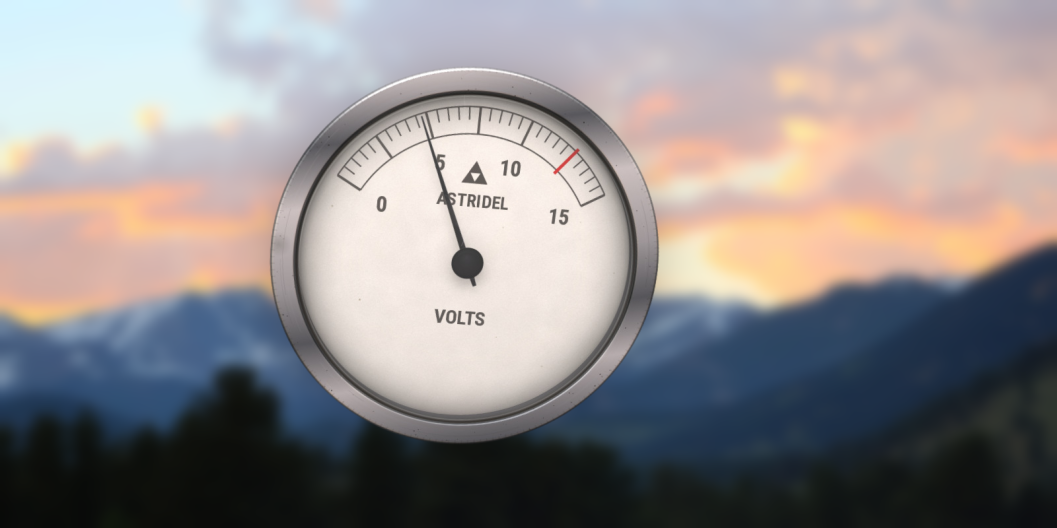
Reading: 4.75,V
